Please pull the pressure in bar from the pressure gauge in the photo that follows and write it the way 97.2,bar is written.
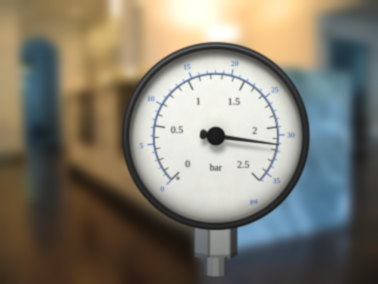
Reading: 2.15,bar
